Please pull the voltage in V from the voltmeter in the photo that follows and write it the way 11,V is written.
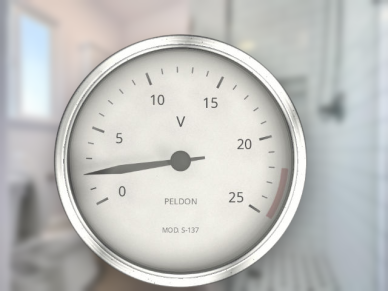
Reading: 2,V
